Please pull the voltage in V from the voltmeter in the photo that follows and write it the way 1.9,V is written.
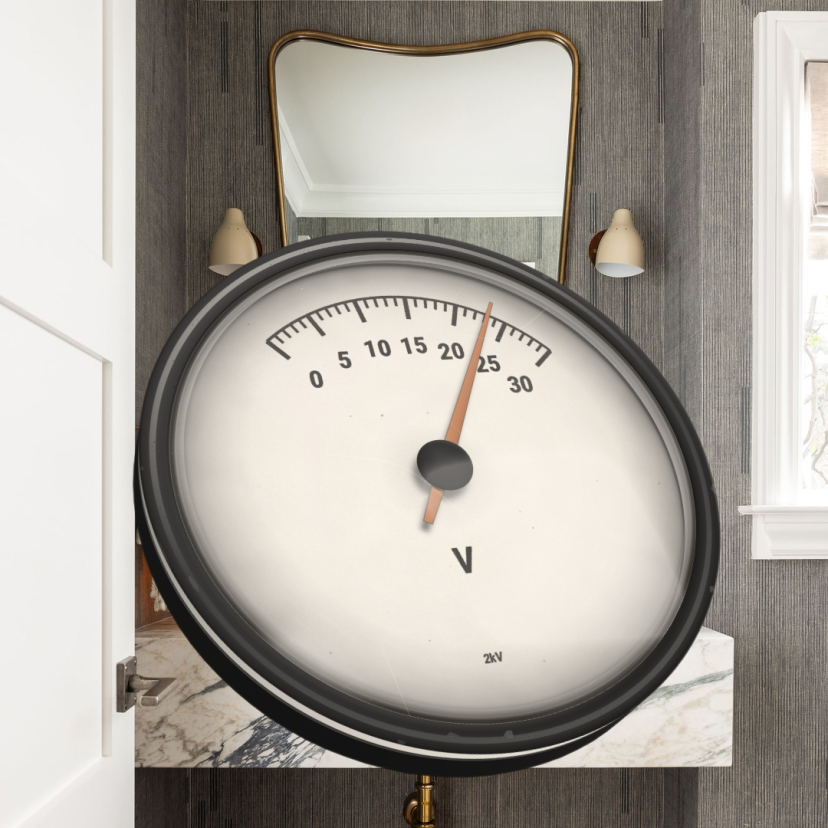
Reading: 23,V
